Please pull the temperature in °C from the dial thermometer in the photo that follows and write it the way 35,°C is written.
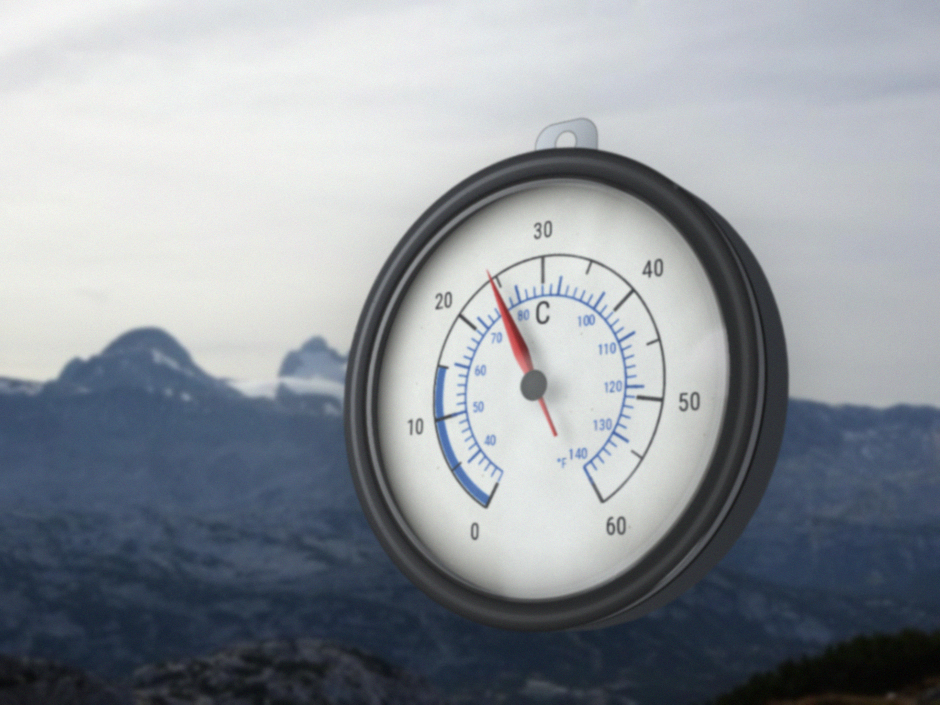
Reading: 25,°C
